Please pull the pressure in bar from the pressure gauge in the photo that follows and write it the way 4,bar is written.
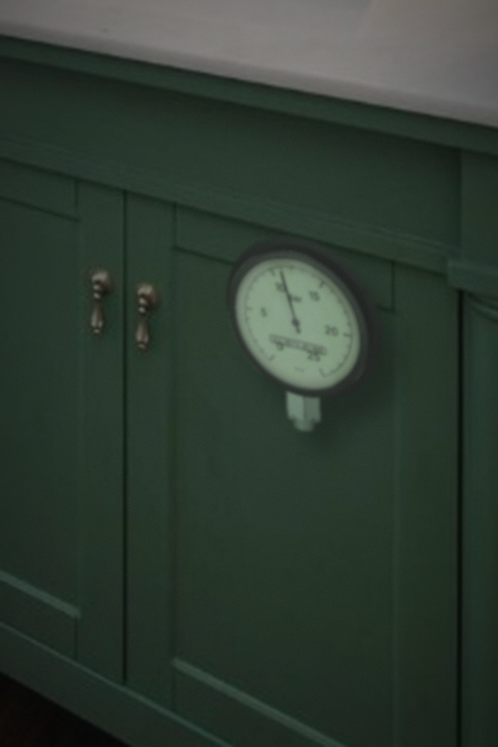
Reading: 11,bar
